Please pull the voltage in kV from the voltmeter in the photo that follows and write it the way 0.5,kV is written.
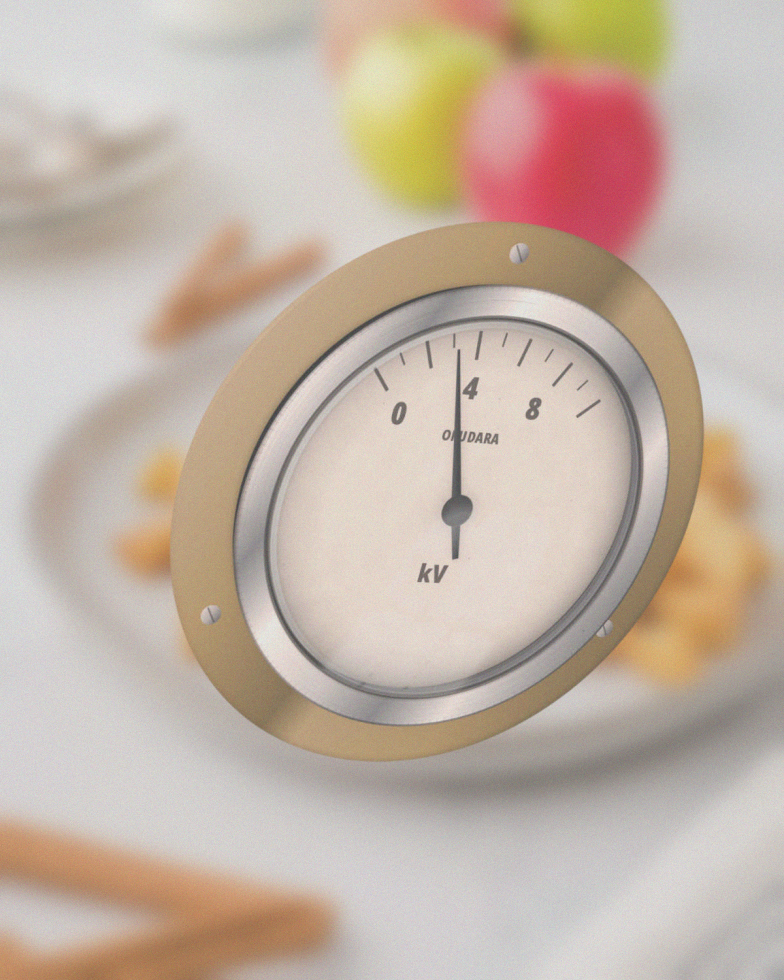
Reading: 3,kV
